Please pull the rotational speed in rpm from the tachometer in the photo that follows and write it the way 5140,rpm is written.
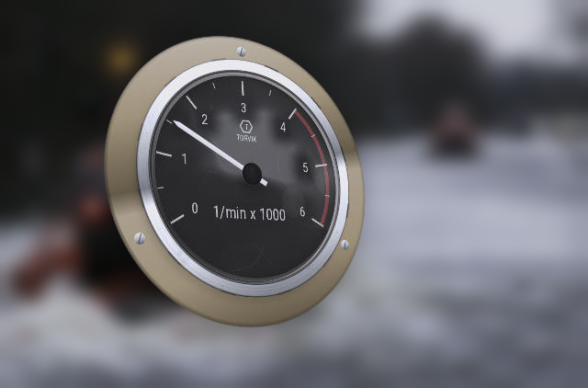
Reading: 1500,rpm
